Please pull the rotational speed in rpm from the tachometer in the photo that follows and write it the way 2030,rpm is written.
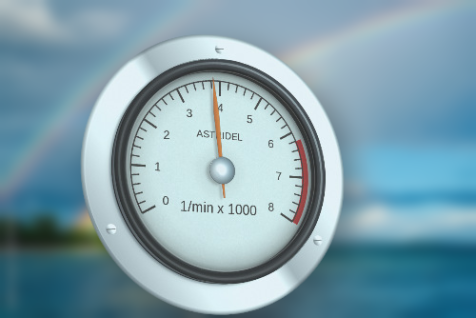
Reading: 3800,rpm
